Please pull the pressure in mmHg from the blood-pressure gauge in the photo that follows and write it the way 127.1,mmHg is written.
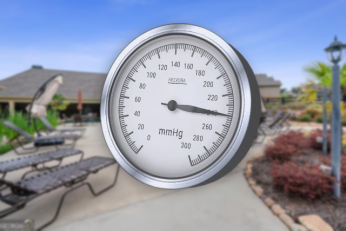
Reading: 240,mmHg
